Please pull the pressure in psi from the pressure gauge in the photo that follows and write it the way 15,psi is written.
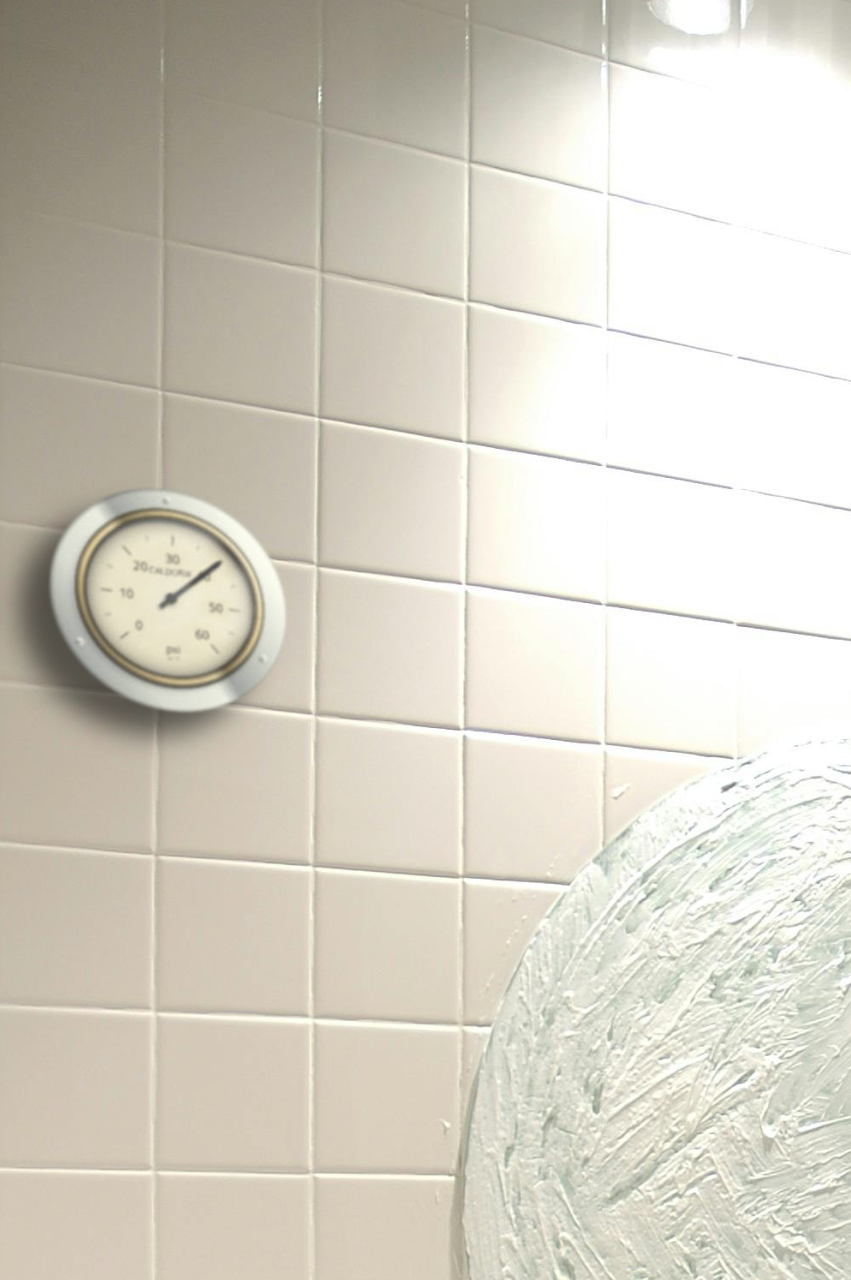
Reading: 40,psi
